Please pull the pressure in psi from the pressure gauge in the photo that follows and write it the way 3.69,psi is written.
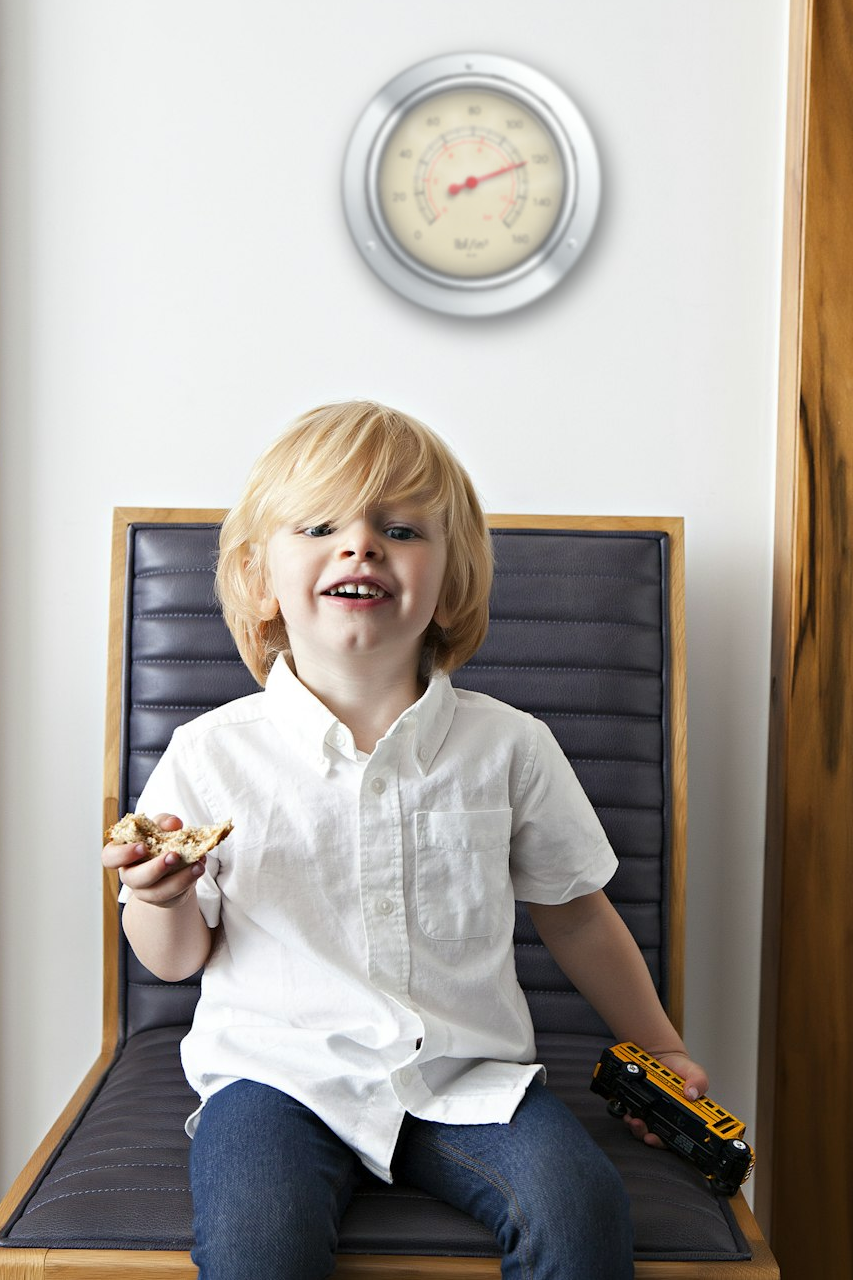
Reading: 120,psi
